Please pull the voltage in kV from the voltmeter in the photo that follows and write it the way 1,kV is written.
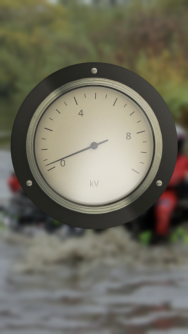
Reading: 0.25,kV
